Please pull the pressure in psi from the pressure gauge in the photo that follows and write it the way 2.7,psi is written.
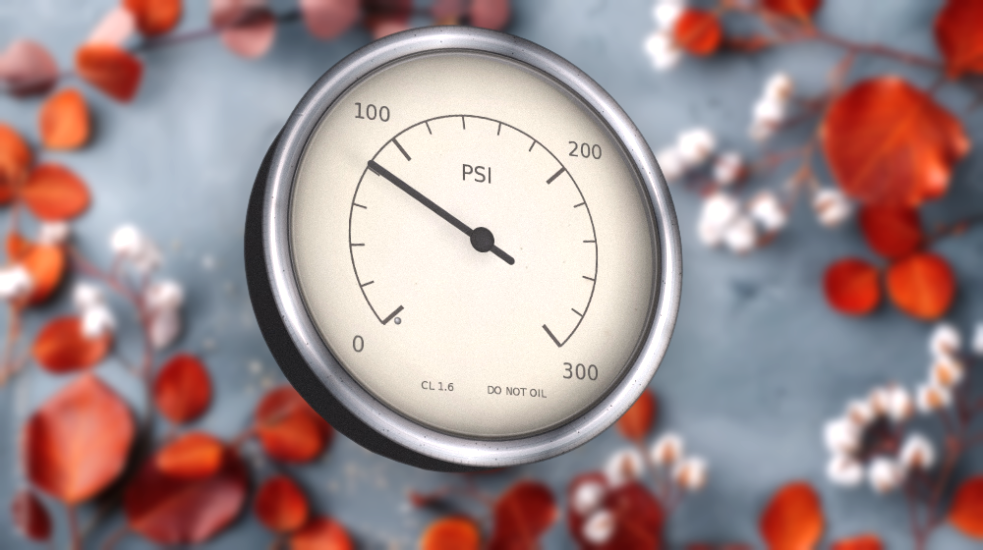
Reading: 80,psi
